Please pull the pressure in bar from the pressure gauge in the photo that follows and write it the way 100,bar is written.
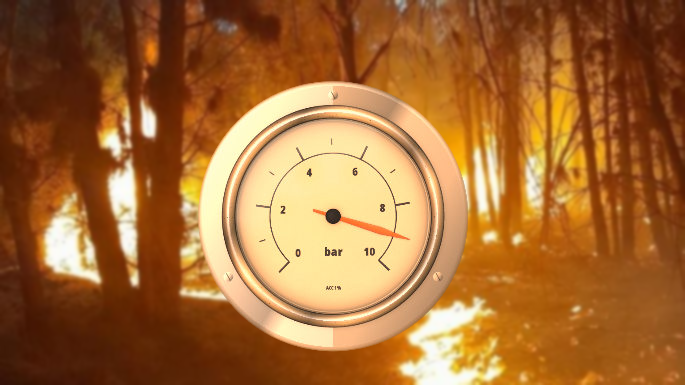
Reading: 9,bar
